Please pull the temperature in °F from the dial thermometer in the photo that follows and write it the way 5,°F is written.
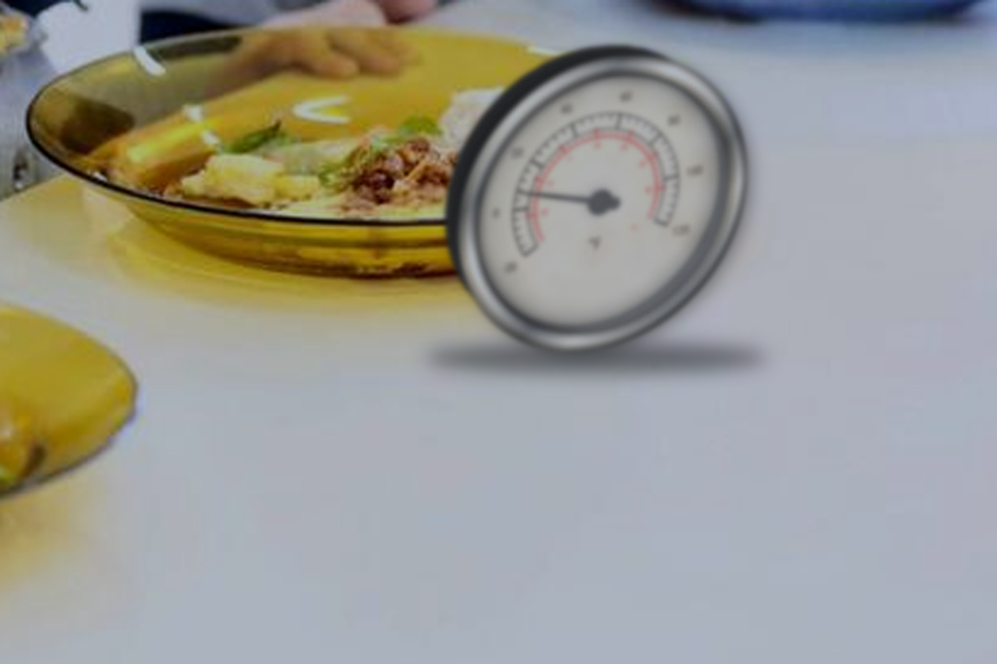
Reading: 8,°F
